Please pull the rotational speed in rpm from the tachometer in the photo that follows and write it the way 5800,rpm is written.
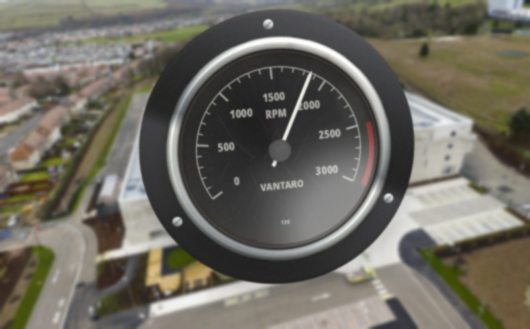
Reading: 1850,rpm
